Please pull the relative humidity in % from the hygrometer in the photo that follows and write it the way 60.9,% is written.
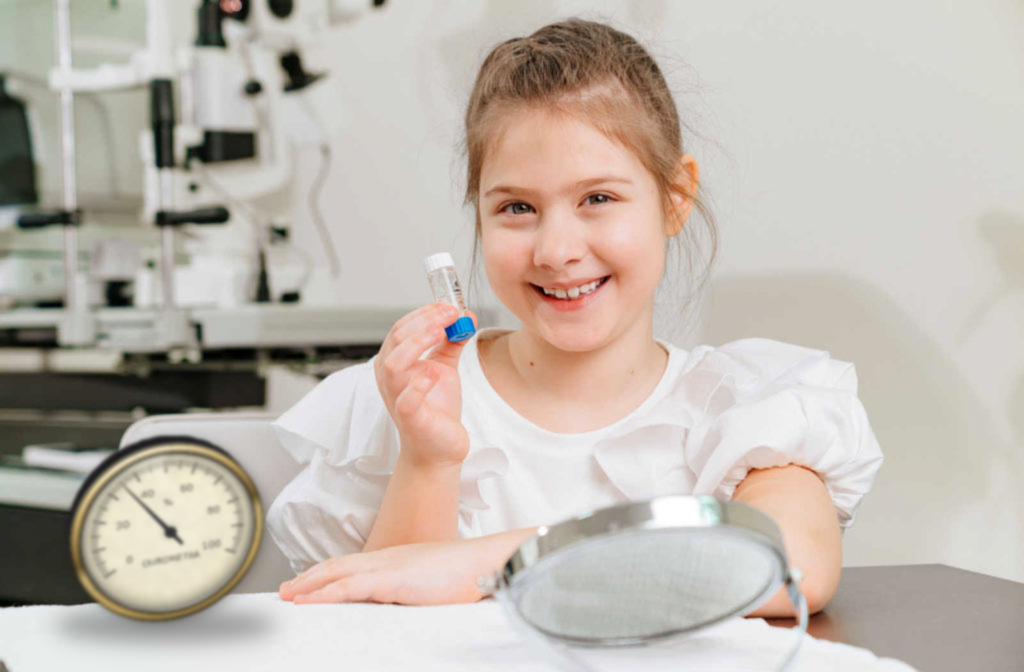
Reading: 35,%
